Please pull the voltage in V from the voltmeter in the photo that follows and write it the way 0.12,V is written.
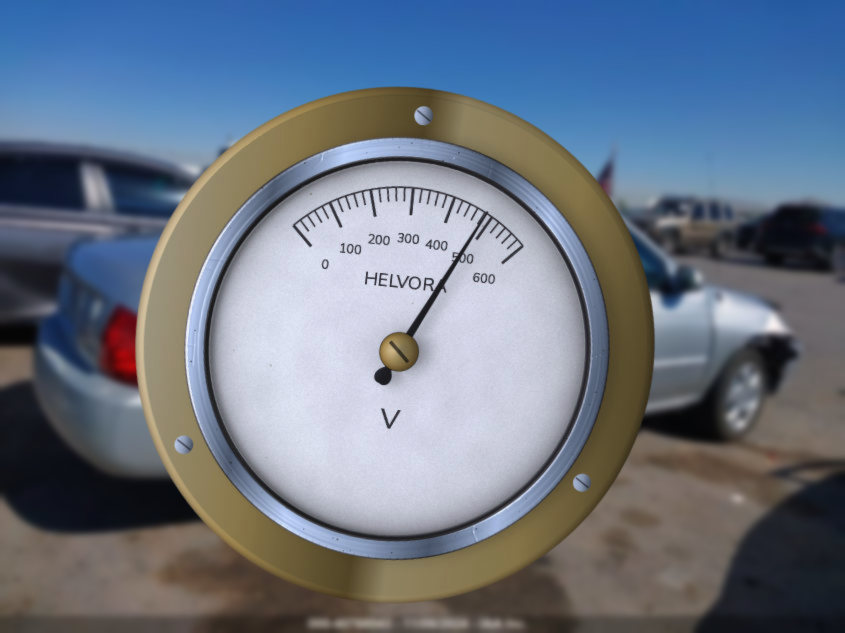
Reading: 480,V
